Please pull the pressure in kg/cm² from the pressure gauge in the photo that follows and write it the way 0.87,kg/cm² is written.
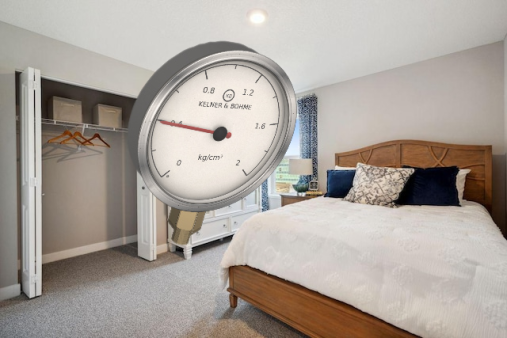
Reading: 0.4,kg/cm²
